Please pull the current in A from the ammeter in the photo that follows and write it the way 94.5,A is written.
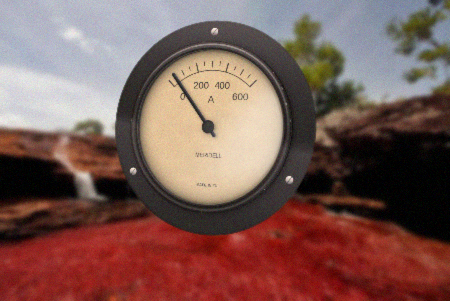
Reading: 50,A
